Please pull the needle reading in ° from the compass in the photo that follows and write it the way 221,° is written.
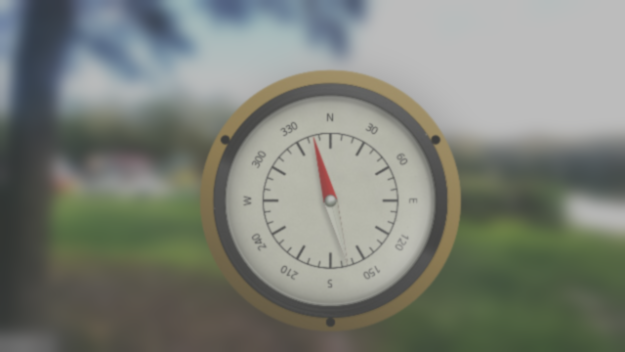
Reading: 345,°
